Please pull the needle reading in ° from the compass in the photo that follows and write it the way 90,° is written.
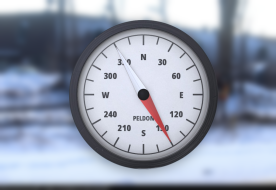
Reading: 150,°
